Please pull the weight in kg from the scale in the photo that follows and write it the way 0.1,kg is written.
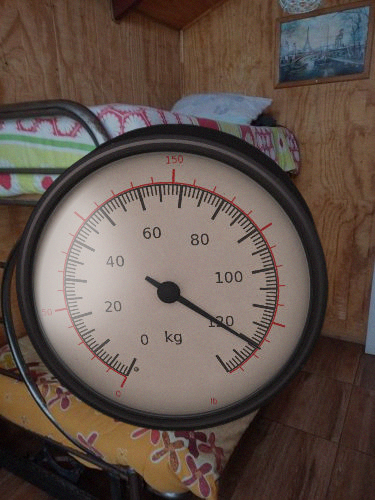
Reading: 120,kg
